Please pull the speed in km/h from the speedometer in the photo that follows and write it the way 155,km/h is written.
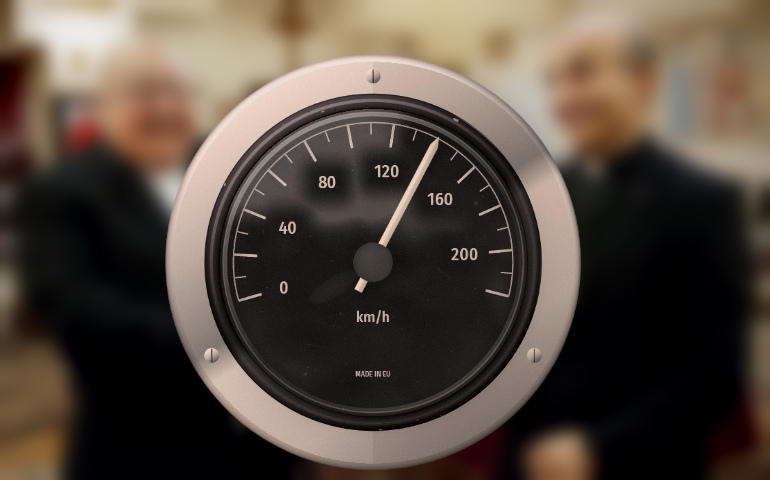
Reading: 140,km/h
